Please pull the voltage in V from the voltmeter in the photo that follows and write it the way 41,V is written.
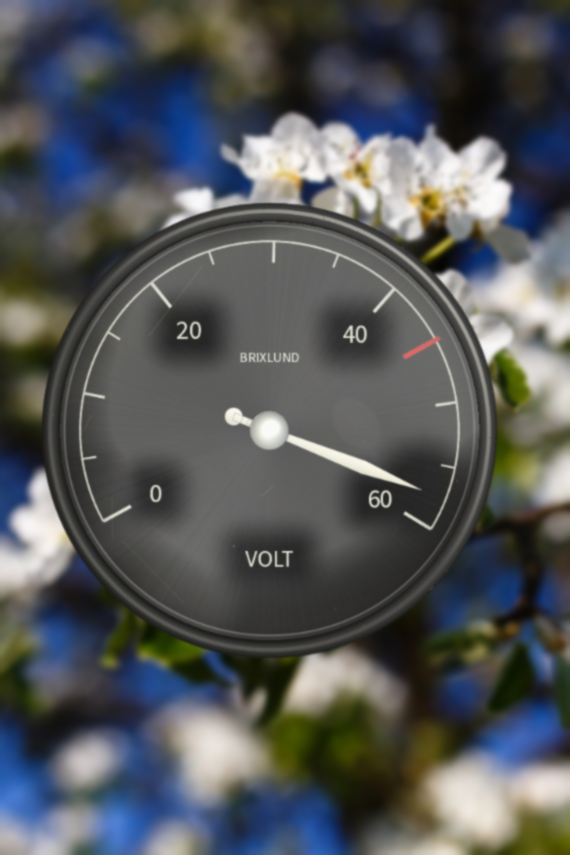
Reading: 57.5,V
